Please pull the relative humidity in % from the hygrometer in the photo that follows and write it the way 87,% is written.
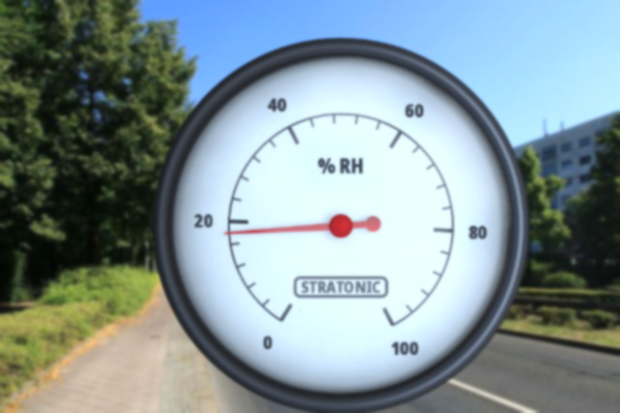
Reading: 18,%
